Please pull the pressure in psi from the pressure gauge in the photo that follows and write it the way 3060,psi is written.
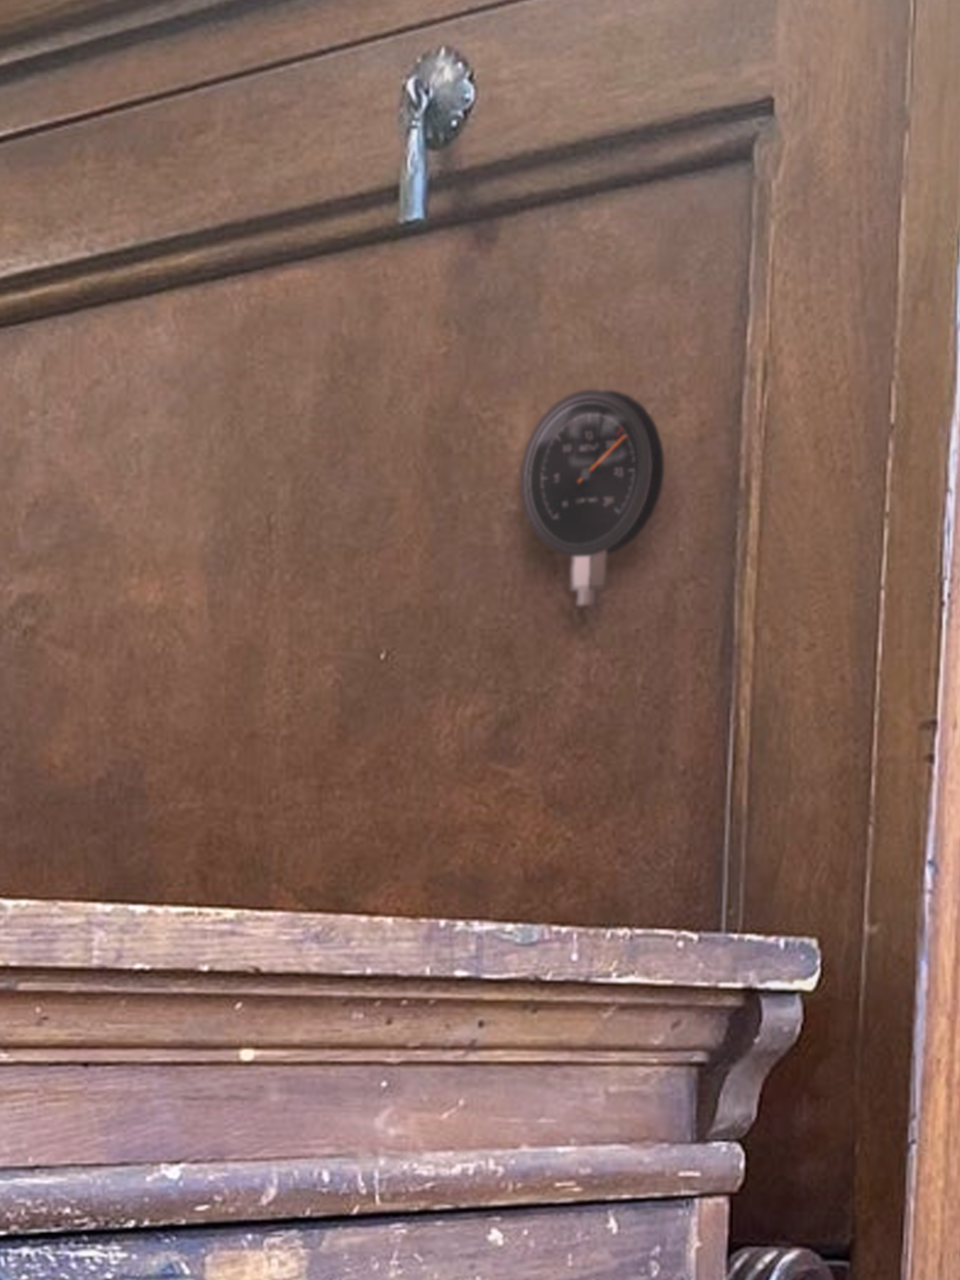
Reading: 21,psi
